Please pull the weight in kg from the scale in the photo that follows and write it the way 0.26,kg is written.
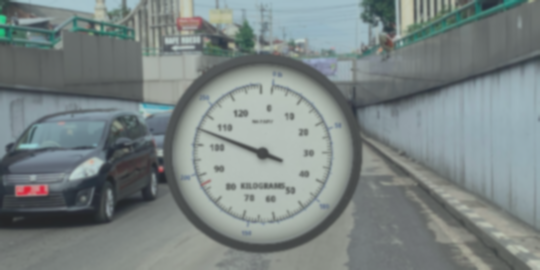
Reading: 105,kg
